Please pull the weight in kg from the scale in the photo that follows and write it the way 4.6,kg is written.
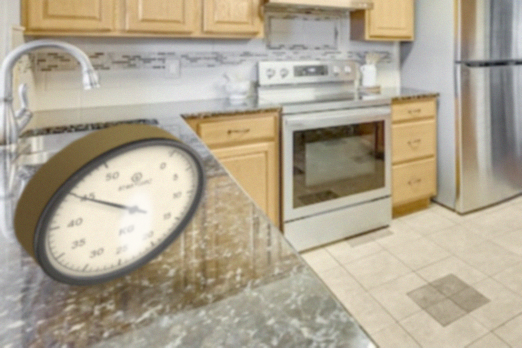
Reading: 45,kg
